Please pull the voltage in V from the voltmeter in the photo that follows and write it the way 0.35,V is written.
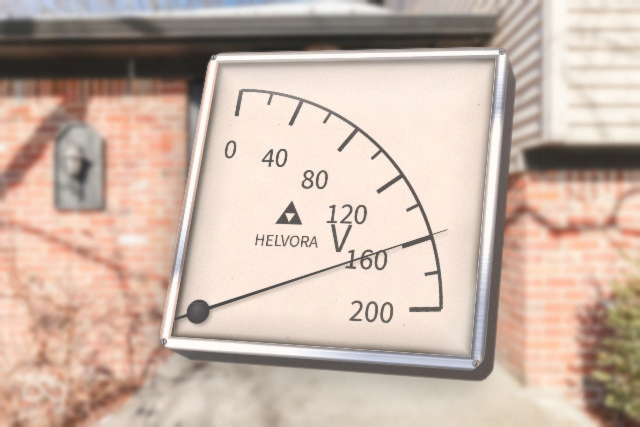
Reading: 160,V
